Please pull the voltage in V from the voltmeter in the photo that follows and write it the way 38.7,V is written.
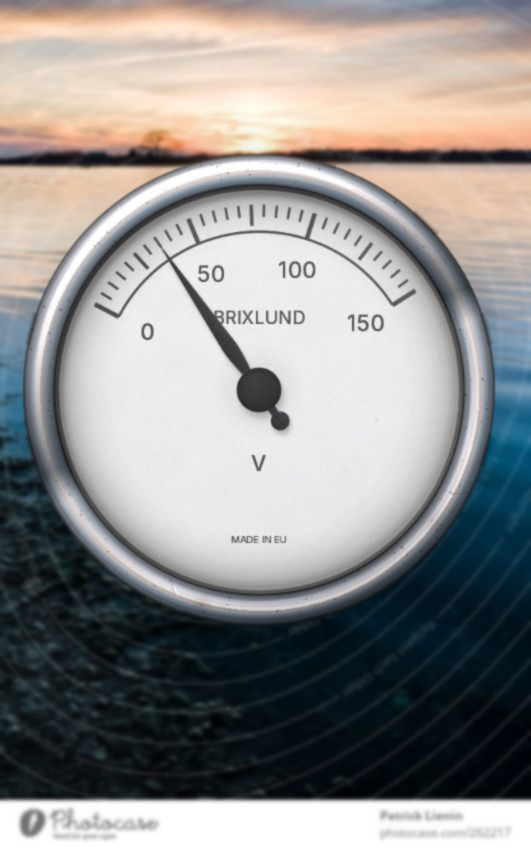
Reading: 35,V
